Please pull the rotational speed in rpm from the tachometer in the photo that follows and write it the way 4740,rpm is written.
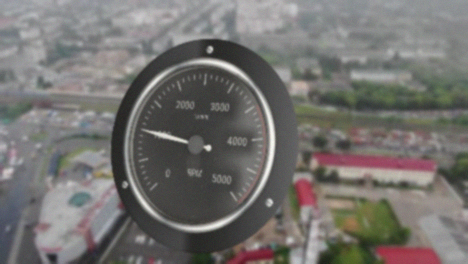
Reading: 1000,rpm
